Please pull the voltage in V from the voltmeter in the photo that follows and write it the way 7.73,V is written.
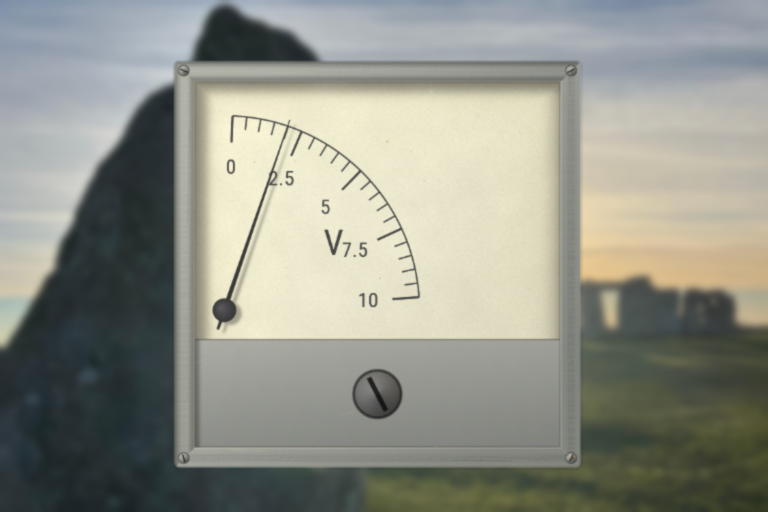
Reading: 2,V
